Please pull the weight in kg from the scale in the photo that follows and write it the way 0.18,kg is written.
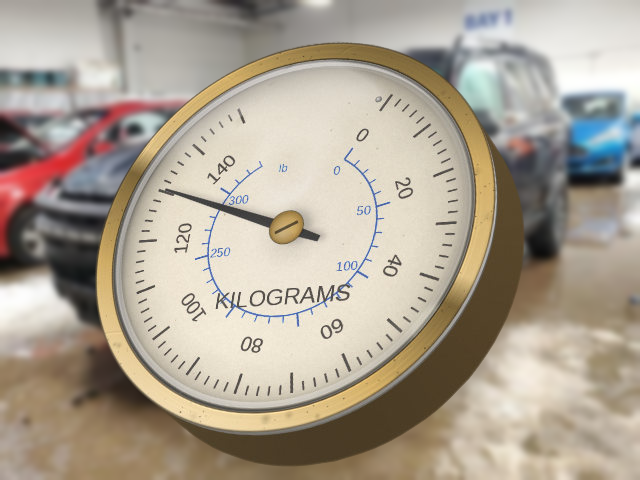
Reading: 130,kg
